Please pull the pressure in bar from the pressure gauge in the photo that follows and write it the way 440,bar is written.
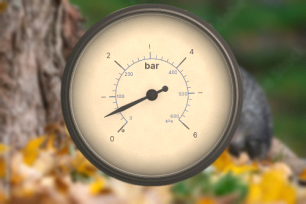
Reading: 0.5,bar
